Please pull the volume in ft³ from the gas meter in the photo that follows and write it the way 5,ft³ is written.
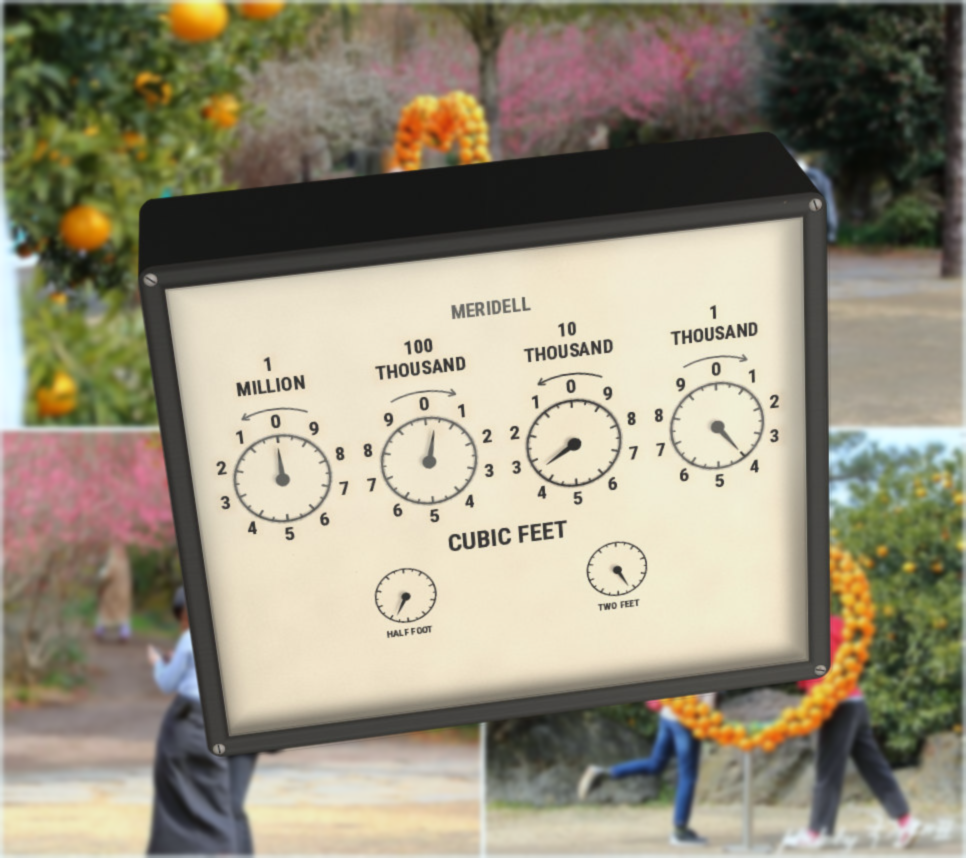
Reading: 3400,ft³
